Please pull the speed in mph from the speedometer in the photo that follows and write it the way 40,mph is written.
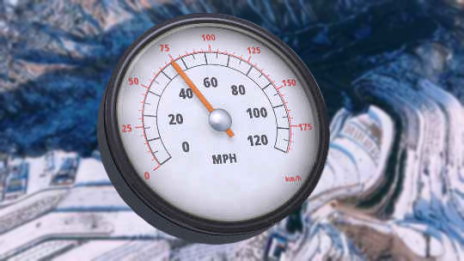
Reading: 45,mph
